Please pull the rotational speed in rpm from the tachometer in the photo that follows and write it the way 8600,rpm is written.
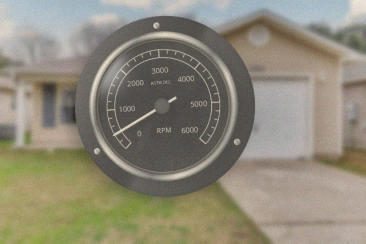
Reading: 400,rpm
